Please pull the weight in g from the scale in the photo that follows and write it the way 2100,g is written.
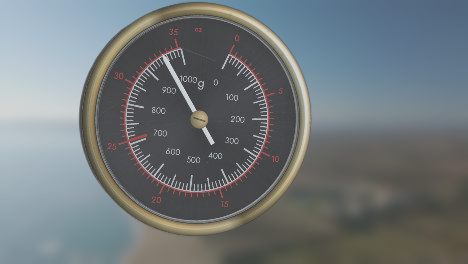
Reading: 950,g
